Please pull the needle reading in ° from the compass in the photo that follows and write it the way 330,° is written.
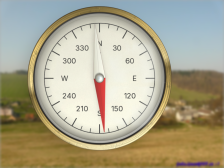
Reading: 175,°
